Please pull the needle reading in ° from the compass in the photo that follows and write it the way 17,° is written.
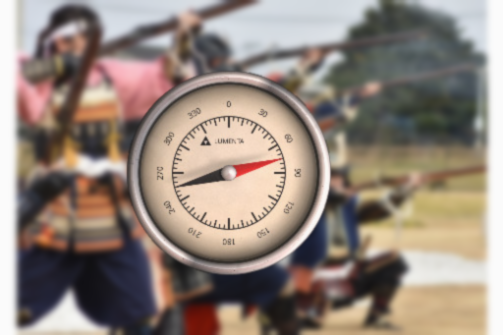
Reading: 75,°
